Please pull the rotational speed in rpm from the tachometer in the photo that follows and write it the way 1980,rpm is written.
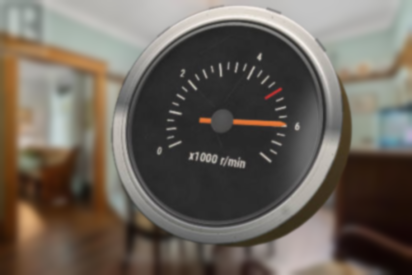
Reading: 6000,rpm
